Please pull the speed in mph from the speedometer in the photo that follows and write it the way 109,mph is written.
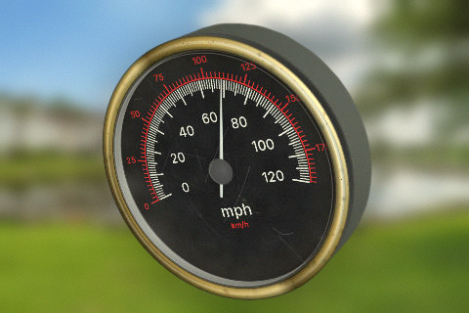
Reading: 70,mph
